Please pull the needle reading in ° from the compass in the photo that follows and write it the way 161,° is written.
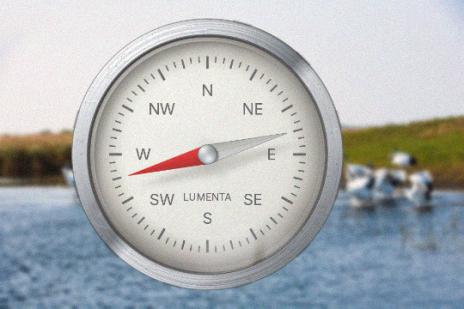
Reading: 255,°
